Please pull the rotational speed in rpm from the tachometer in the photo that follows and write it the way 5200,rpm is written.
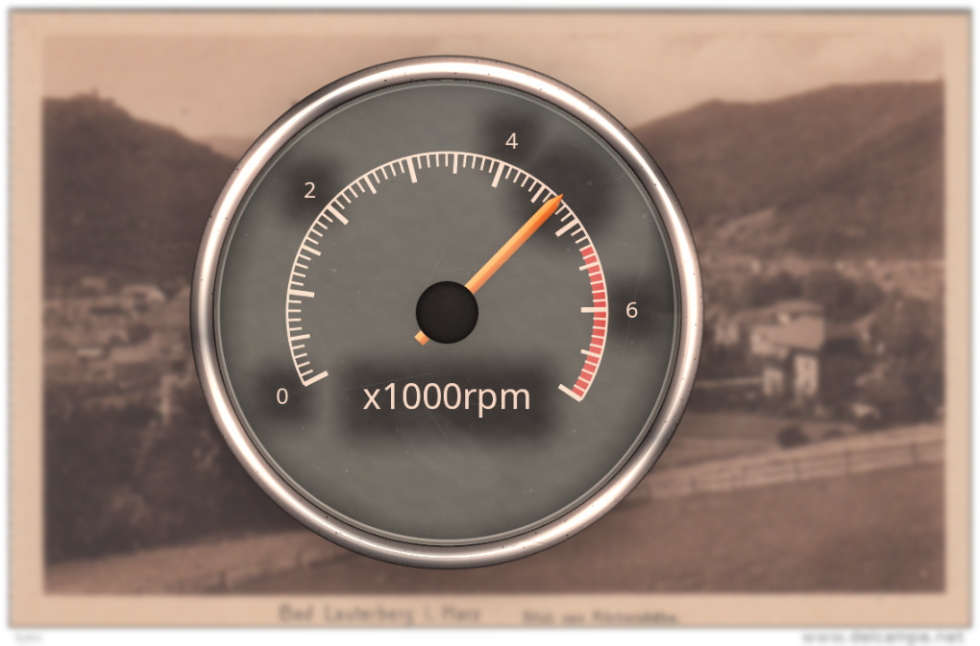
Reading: 4700,rpm
